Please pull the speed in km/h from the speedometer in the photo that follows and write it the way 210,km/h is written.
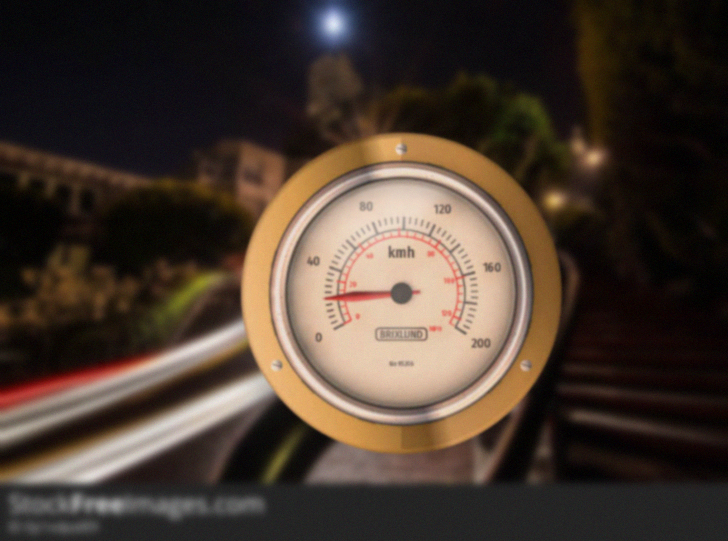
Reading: 20,km/h
